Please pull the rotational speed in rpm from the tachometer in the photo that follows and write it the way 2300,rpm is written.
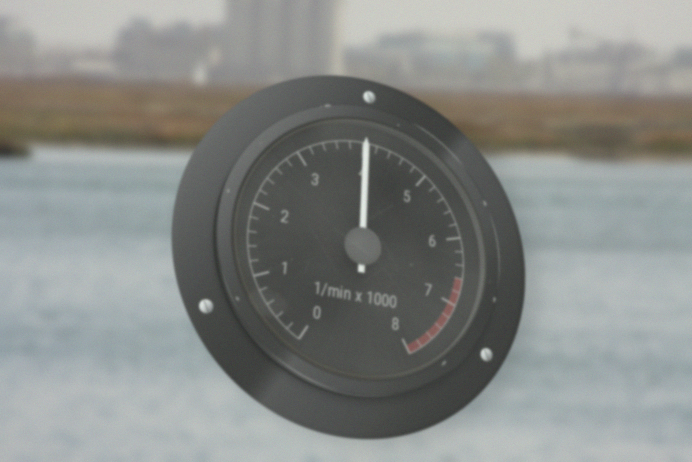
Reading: 4000,rpm
